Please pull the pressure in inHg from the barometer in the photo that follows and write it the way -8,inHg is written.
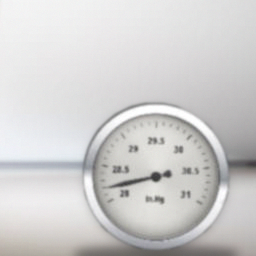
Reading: 28.2,inHg
